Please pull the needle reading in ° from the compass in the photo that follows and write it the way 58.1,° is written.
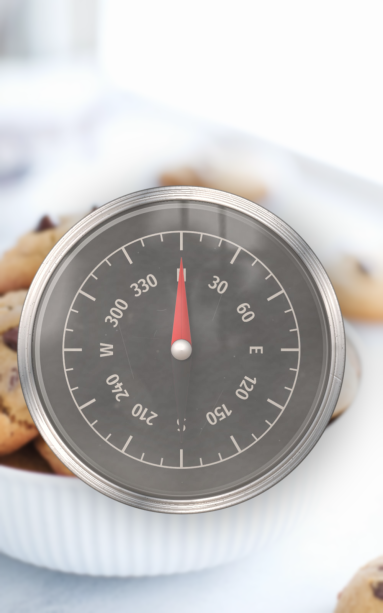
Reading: 0,°
